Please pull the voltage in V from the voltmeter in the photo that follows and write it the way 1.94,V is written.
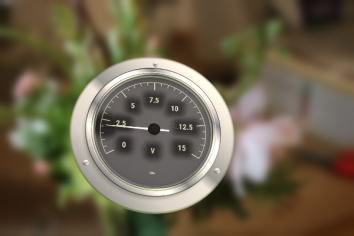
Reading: 2,V
